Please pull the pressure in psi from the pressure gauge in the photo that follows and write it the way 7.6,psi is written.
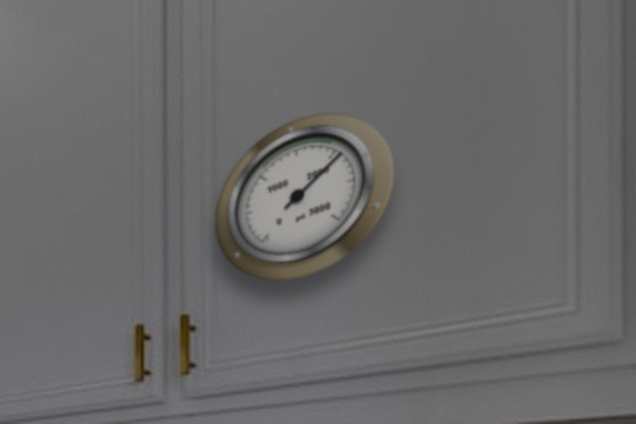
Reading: 2100,psi
